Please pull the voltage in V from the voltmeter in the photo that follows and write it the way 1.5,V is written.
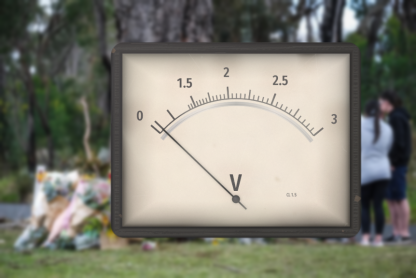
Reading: 0.5,V
